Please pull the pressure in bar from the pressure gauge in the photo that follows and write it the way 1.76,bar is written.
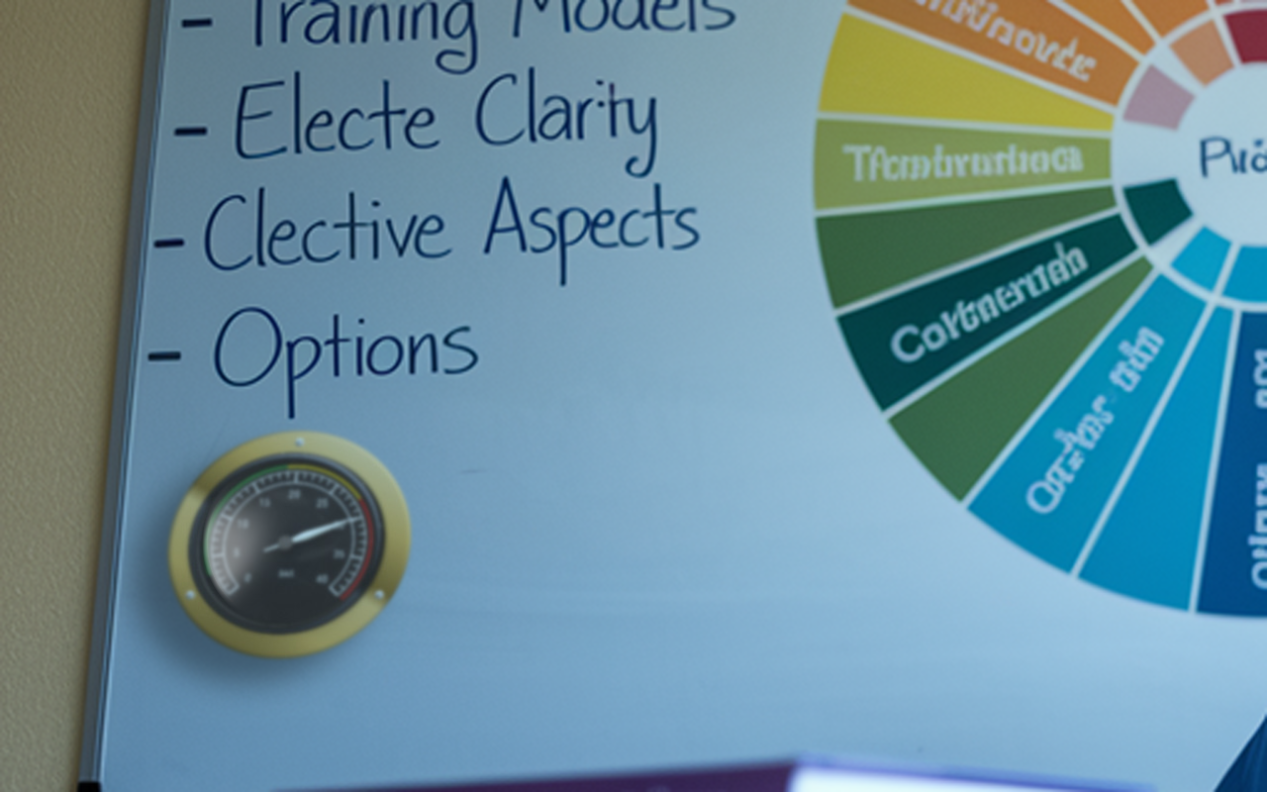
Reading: 30,bar
